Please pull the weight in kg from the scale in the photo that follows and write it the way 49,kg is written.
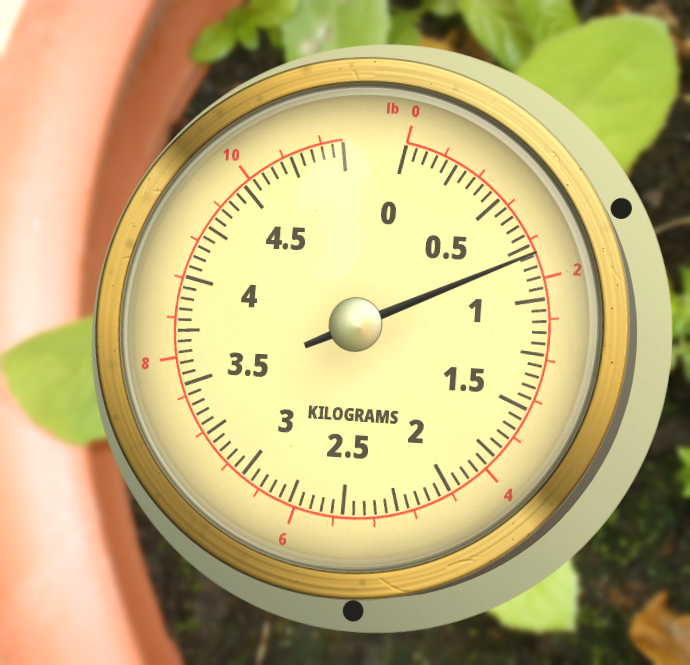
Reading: 0.8,kg
